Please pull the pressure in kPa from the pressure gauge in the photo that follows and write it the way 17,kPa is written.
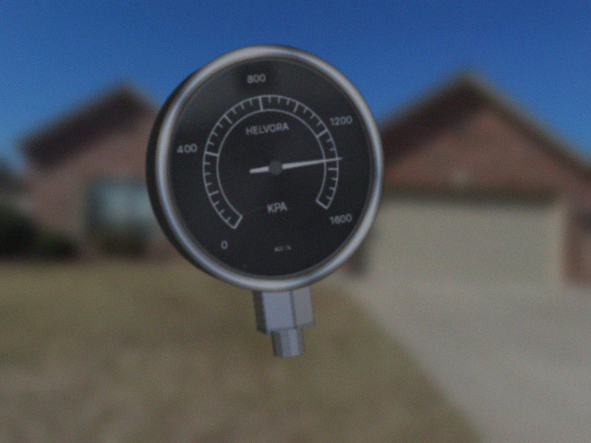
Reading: 1350,kPa
